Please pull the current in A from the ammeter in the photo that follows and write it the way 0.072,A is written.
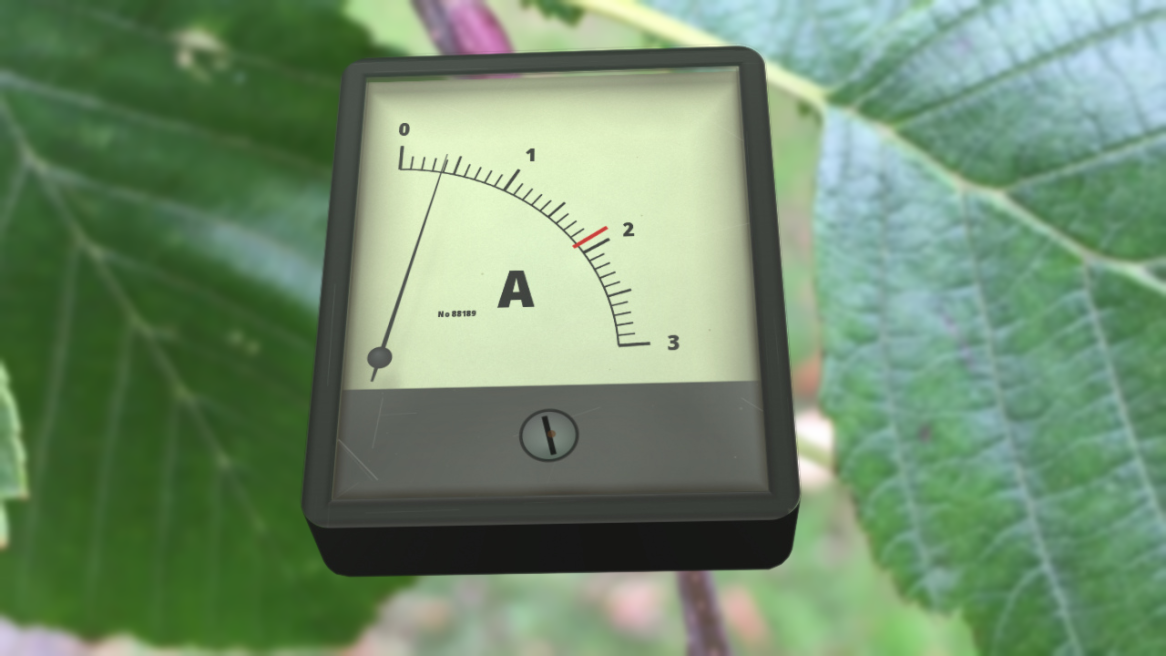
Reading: 0.4,A
